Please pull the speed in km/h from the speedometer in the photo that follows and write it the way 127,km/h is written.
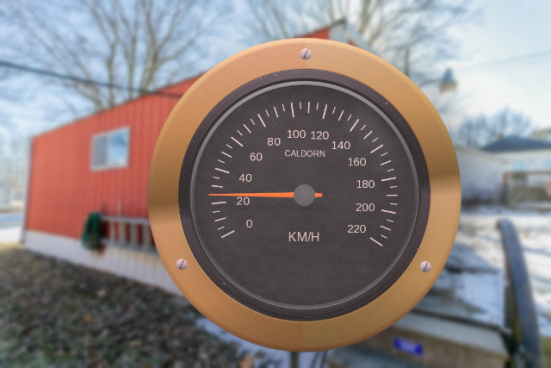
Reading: 25,km/h
